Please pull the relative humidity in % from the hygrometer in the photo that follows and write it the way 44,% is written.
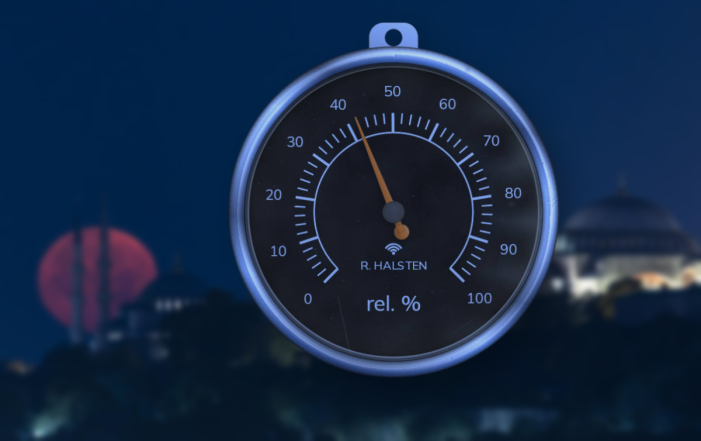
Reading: 42,%
